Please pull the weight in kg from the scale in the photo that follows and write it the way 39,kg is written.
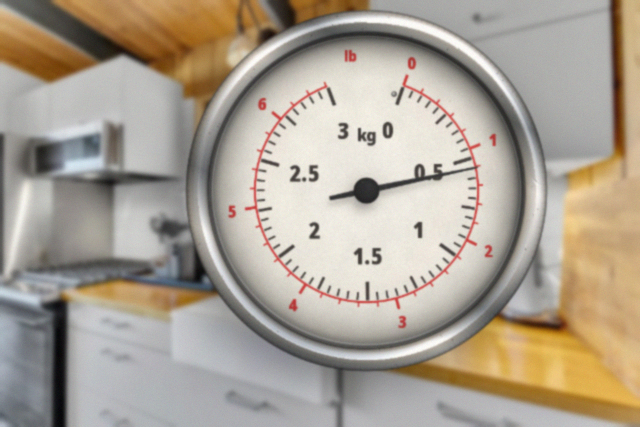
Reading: 0.55,kg
